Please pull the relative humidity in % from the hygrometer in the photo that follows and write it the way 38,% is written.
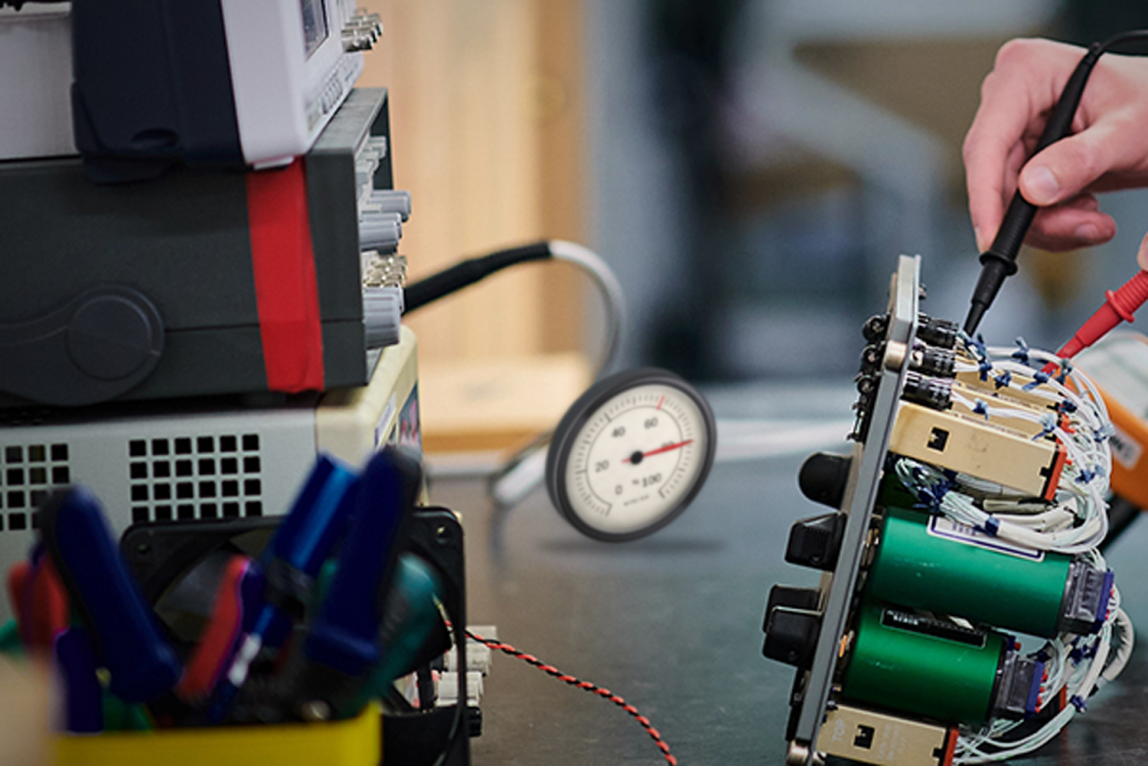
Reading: 80,%
